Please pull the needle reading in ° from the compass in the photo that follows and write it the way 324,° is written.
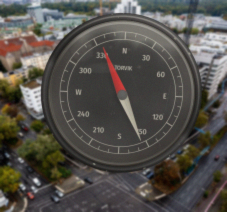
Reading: 335,°
